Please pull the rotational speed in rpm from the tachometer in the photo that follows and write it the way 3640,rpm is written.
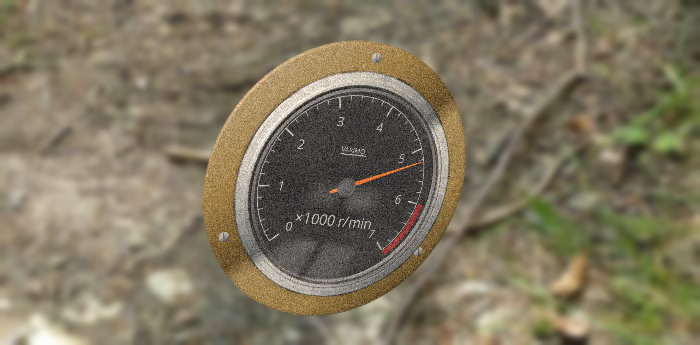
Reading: 5200,rpm
